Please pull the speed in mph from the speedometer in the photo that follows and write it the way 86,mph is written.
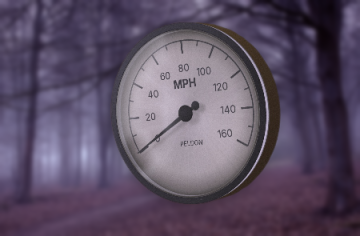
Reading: 0,mph
